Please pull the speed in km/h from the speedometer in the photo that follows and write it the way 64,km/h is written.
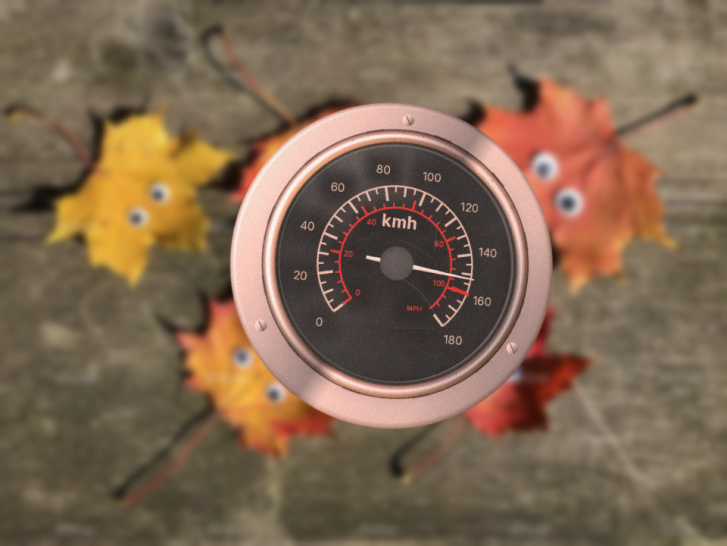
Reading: 152.5,km/h
